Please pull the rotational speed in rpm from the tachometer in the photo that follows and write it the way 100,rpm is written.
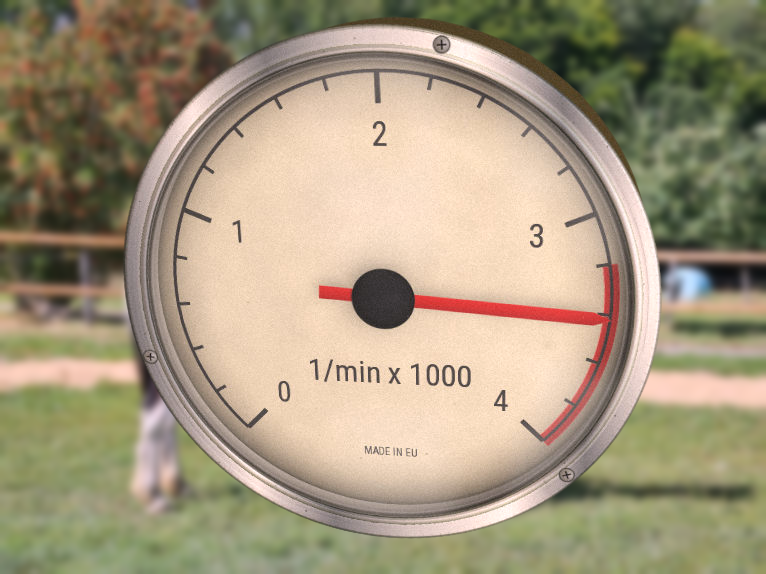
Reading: 3400,rpm
